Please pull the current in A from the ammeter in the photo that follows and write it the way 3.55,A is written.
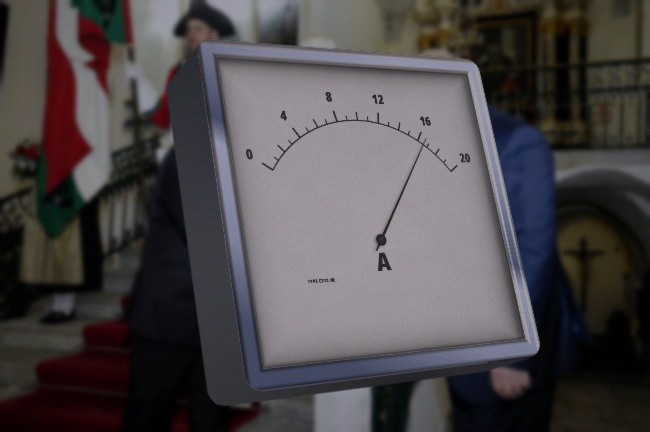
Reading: 16.5,A
